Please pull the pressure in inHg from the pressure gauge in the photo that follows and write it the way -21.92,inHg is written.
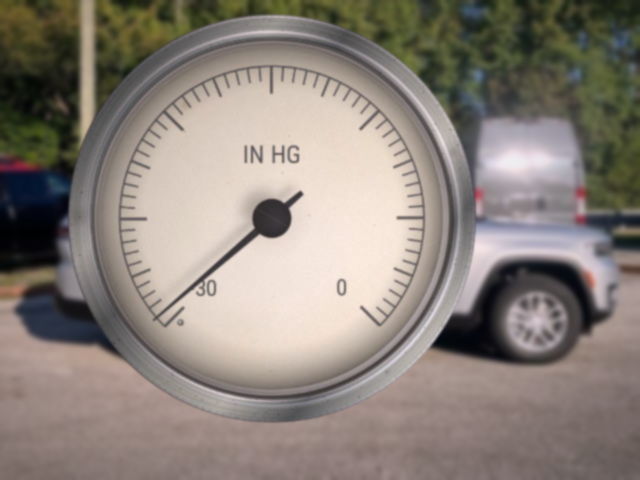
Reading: -29.5,inHg
